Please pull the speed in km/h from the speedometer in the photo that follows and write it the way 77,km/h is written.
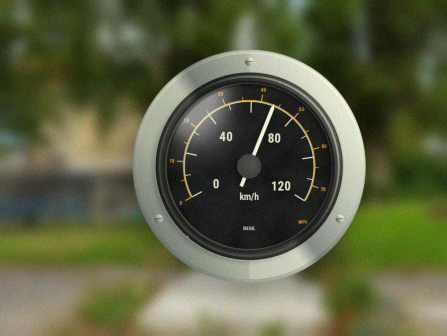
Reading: 70,km/h
